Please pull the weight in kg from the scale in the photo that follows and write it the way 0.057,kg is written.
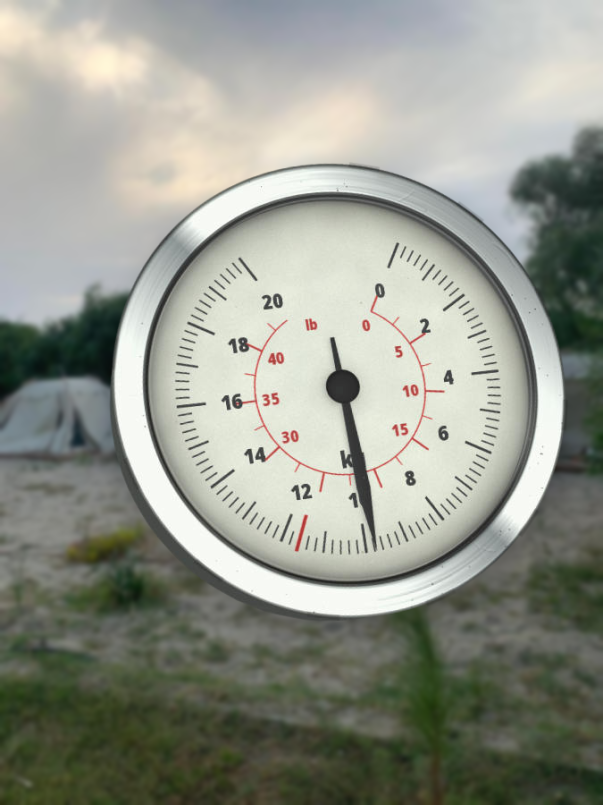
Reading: 9.8,kg
